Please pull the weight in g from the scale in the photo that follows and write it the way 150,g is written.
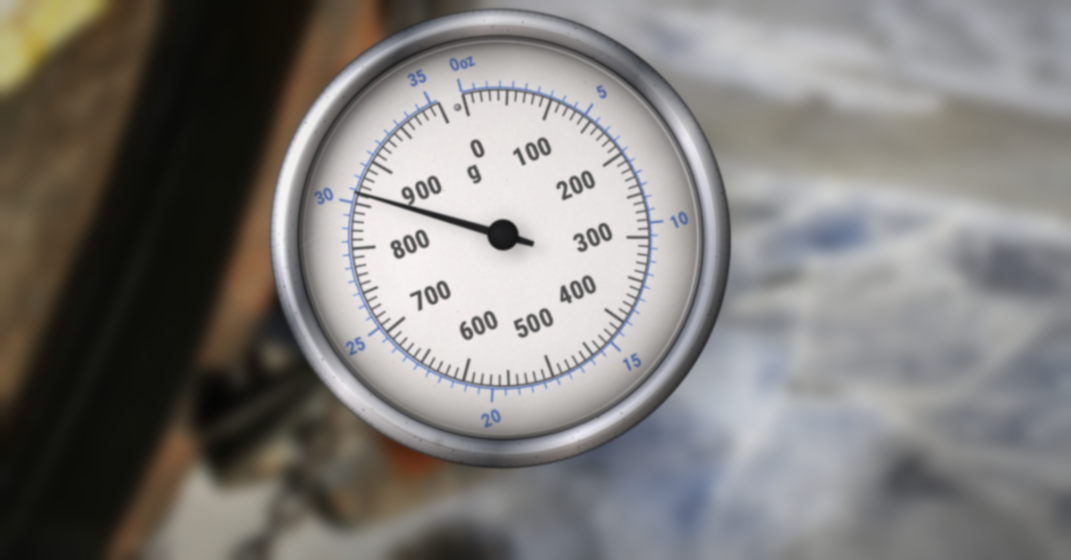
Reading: 860,g
